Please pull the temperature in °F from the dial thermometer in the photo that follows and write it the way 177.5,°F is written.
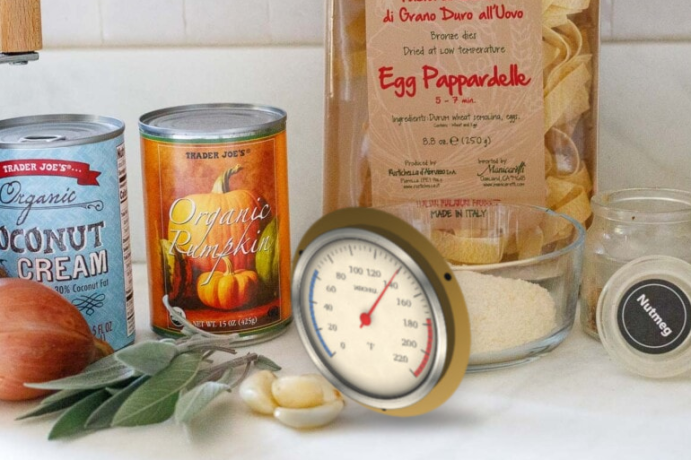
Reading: 140,°F
